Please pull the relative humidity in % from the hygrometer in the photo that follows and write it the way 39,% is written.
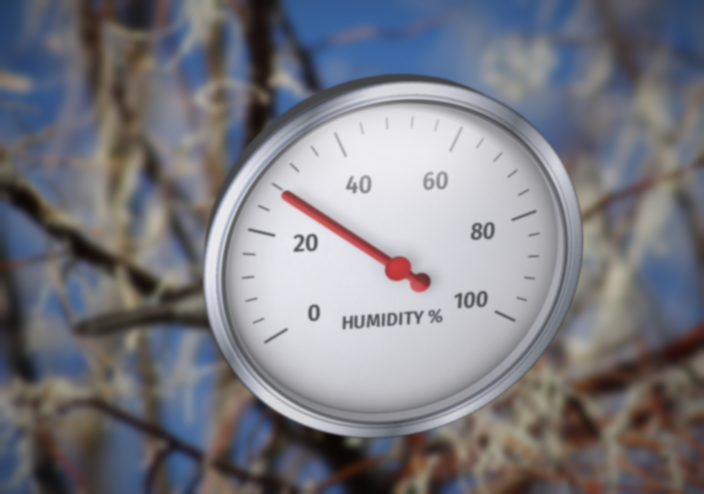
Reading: 28,%
